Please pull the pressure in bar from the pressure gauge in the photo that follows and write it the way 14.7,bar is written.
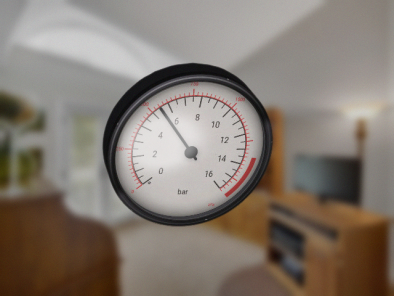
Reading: 5.5,bar
